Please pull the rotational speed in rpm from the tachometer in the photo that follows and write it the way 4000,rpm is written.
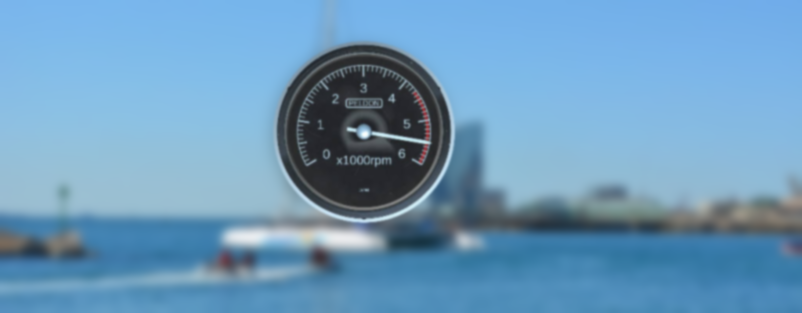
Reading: 5500,rpm
